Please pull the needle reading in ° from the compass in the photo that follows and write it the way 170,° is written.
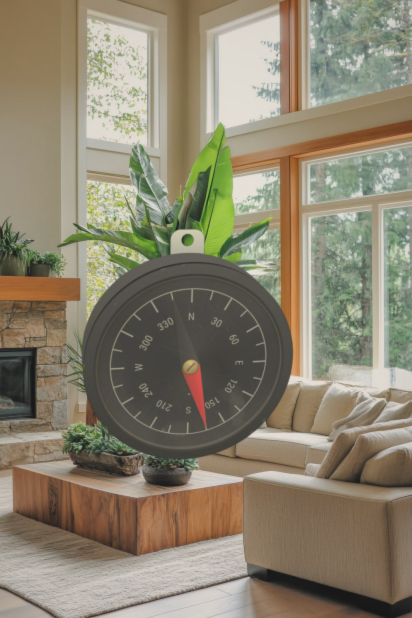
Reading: 165,°
